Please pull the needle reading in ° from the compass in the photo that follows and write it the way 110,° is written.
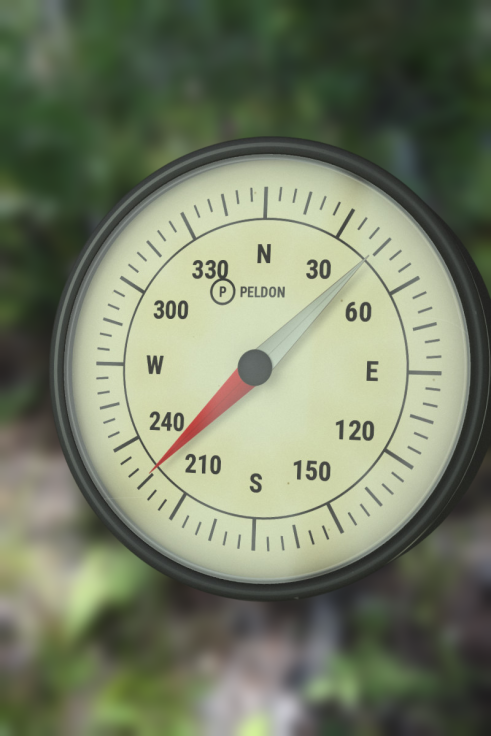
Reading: 225,°
